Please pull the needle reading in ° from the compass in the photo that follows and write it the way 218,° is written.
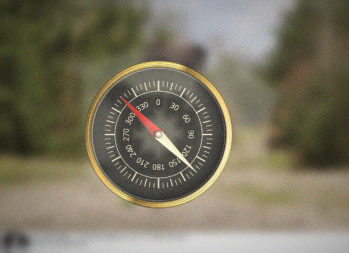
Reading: 315,°
